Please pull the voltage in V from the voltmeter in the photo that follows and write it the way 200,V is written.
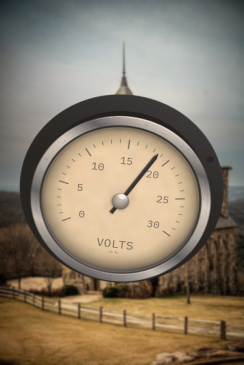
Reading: 18.5,V
